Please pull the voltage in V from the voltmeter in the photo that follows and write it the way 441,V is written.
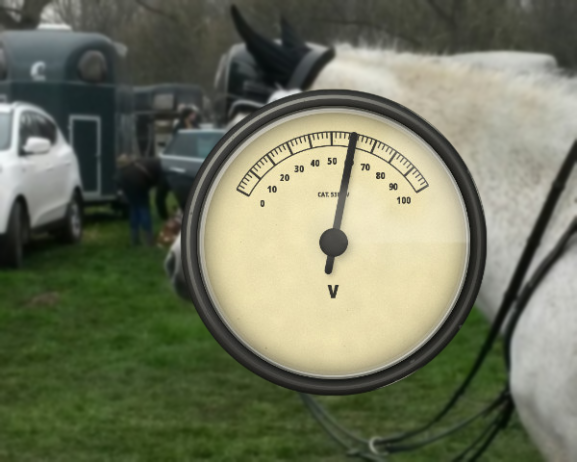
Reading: 60,V
